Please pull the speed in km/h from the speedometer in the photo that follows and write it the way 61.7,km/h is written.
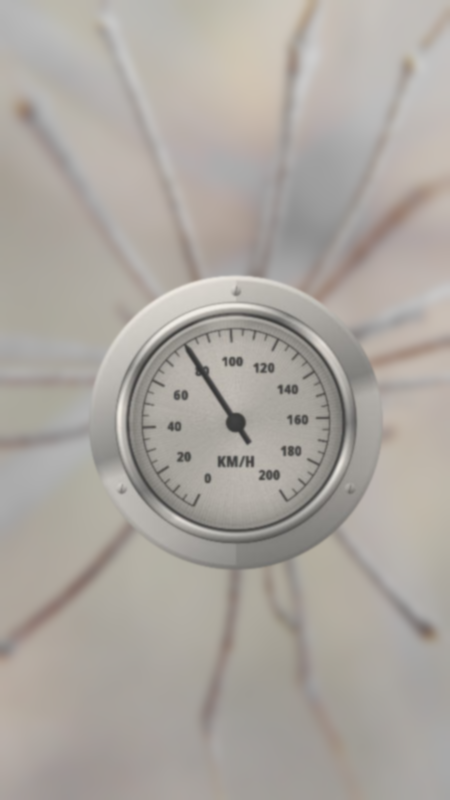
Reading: 80,km/h
